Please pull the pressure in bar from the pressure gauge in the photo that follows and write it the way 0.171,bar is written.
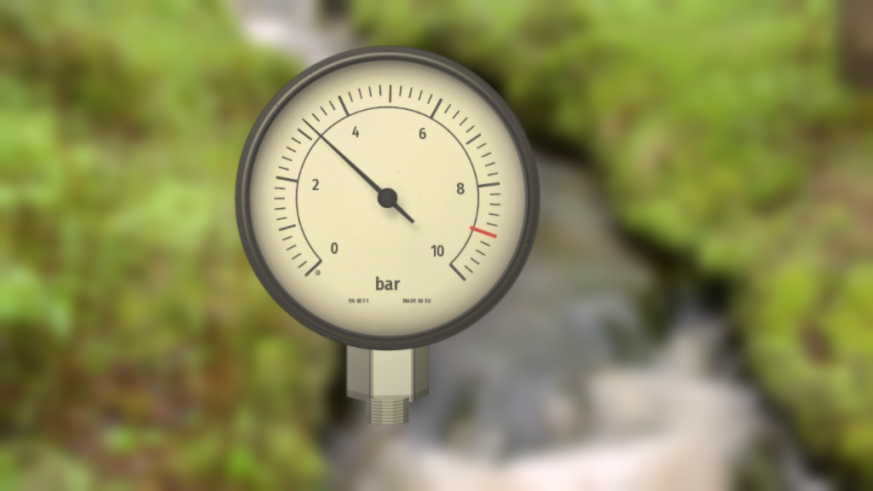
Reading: 3.2,bar
